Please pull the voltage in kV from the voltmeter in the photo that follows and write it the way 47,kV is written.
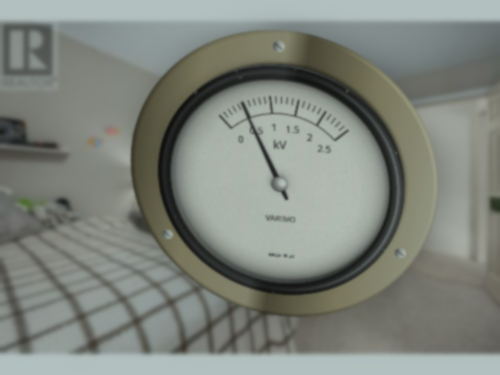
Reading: 0.5,kV
